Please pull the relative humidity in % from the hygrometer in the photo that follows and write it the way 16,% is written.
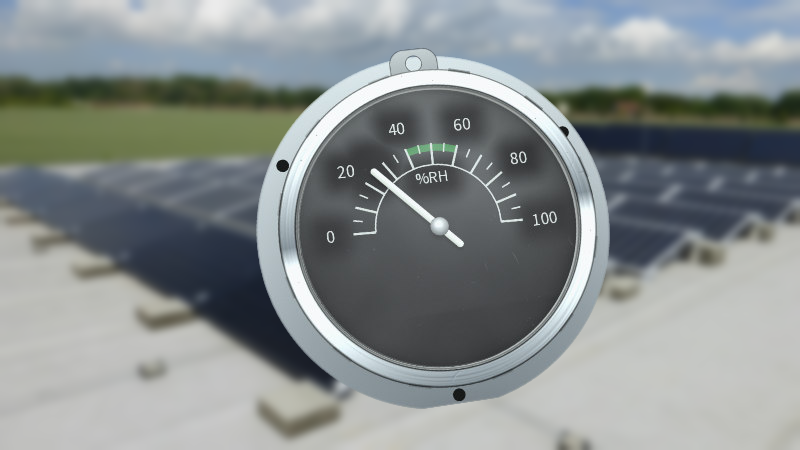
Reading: 25,%
